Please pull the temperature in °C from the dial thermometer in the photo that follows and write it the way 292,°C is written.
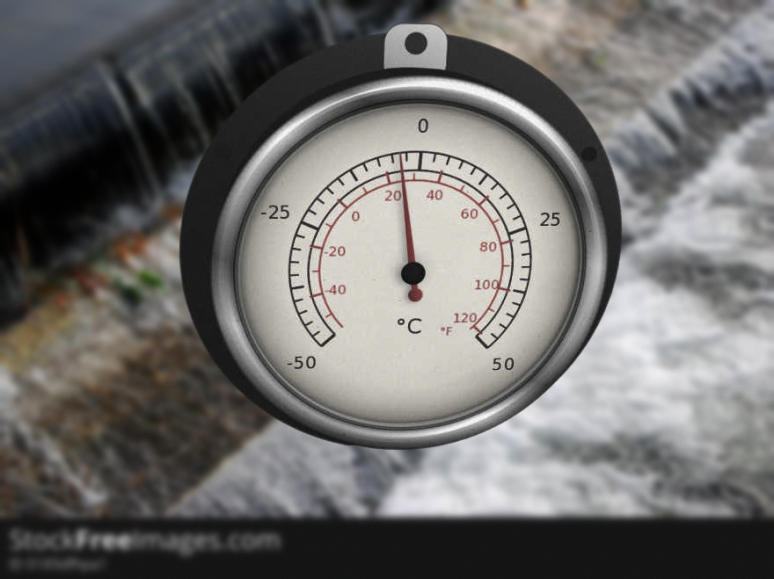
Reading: -3.75,°C
